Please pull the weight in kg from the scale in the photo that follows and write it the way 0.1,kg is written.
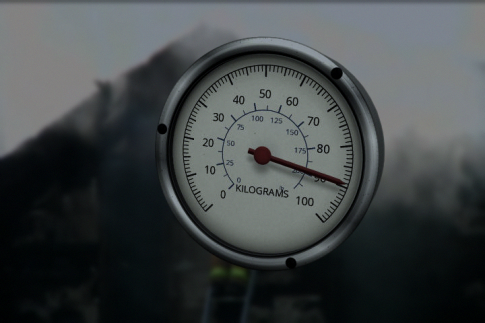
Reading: 89,kg
